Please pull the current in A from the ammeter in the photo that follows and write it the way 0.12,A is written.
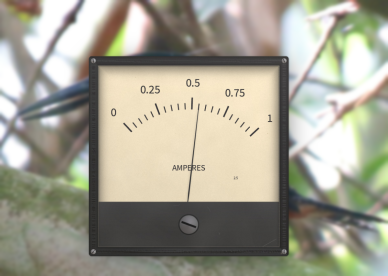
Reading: 0.55,A
